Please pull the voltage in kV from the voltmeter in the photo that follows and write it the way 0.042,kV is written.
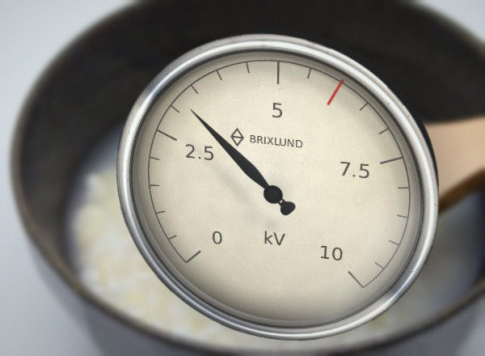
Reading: 3.25,kV
